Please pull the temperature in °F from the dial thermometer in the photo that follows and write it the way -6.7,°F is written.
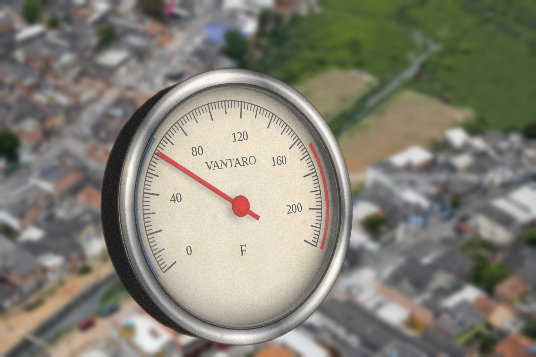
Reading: 60,°F
